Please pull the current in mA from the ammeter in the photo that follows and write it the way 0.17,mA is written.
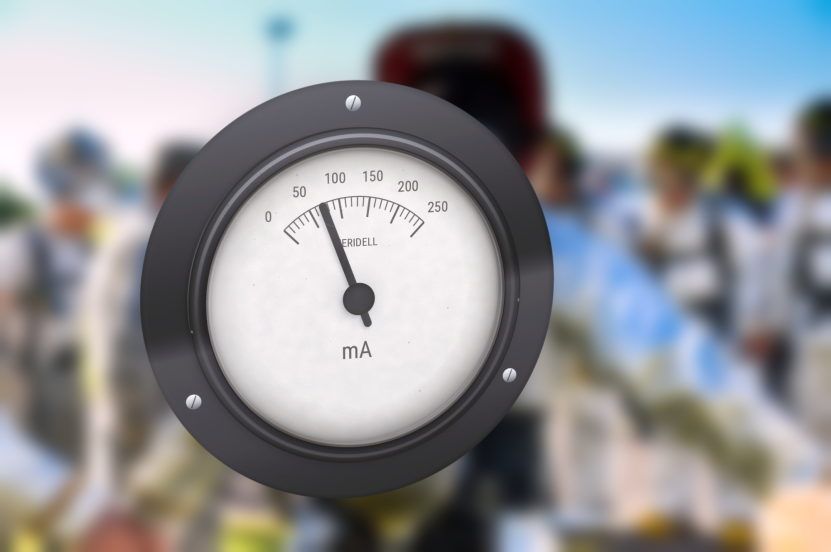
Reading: 70,mA
